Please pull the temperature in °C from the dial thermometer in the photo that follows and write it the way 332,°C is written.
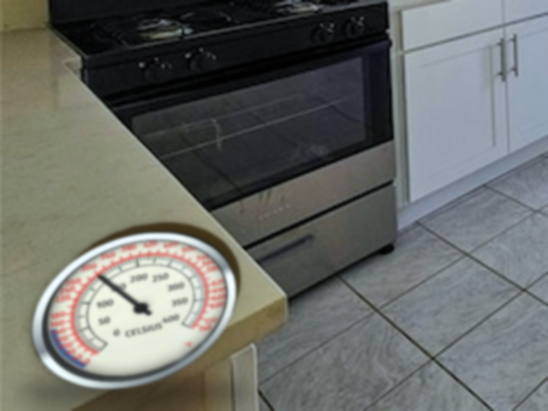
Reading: 150,°C
